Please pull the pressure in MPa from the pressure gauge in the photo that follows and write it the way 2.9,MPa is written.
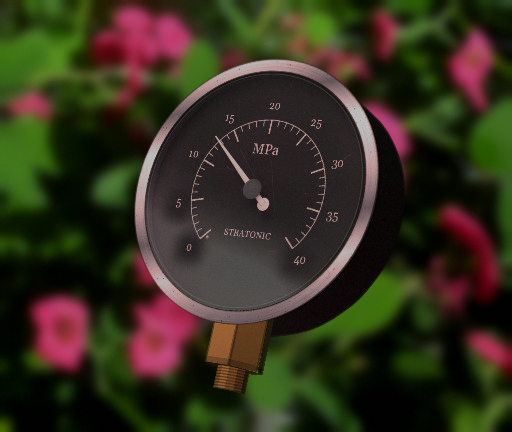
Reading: 13,MPa
